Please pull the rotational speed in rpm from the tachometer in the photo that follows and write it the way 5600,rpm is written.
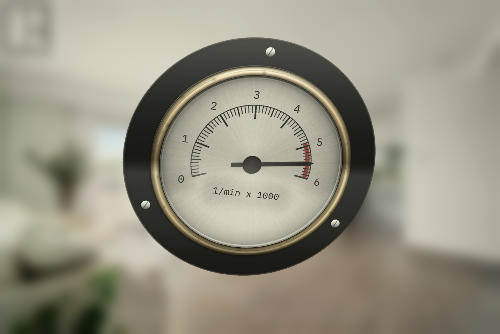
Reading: 5500,rpm
